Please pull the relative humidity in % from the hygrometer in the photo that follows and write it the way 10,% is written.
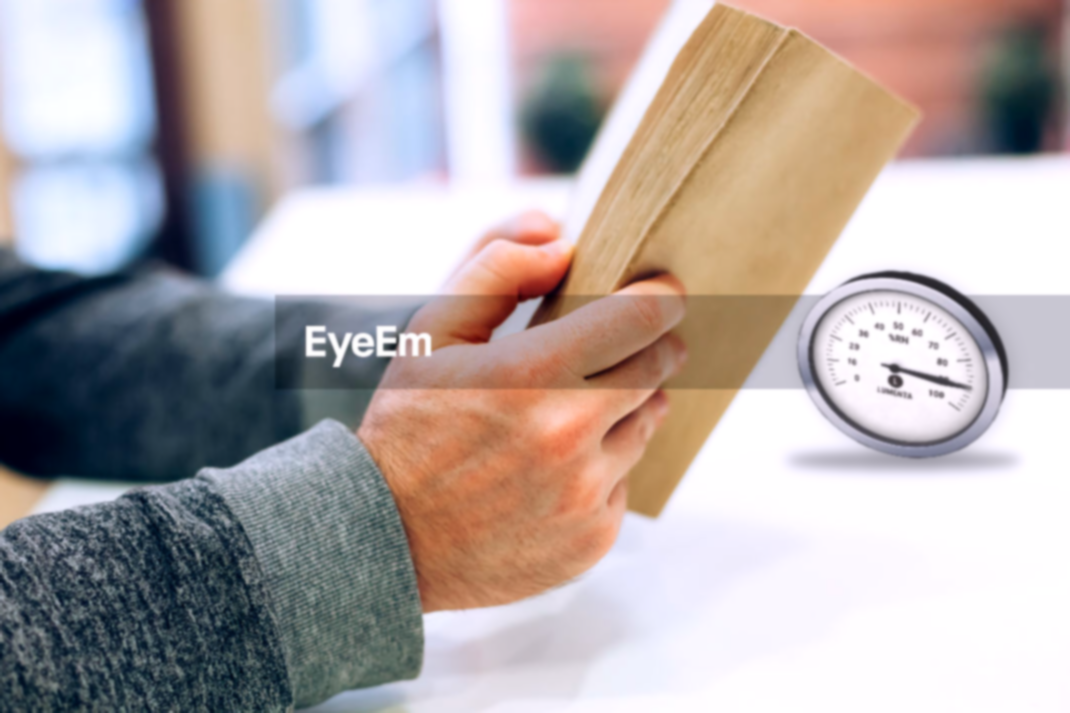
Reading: 90,%
